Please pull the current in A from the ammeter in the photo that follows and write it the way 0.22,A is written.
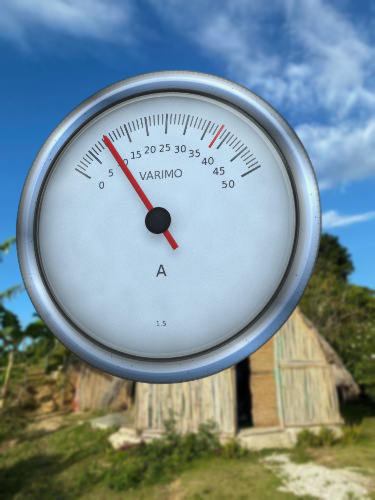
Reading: 10,A
